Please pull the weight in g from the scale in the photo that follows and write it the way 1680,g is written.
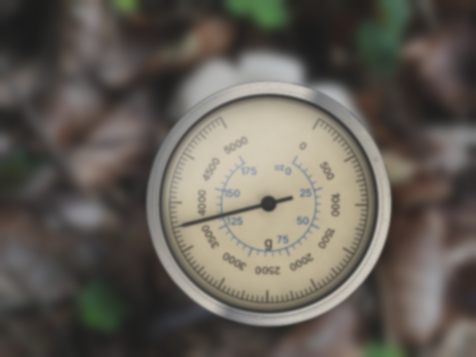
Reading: 3750,g
